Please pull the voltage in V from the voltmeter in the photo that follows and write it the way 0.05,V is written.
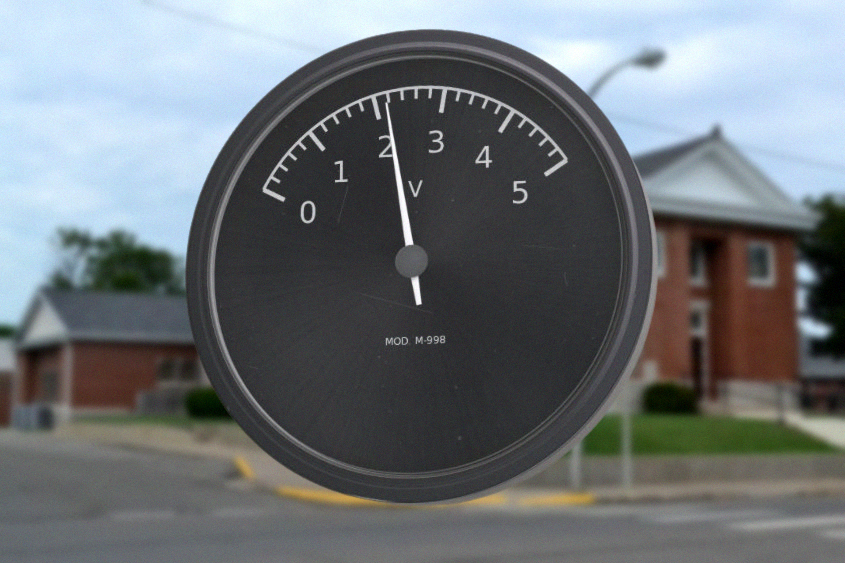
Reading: 2.2,V
